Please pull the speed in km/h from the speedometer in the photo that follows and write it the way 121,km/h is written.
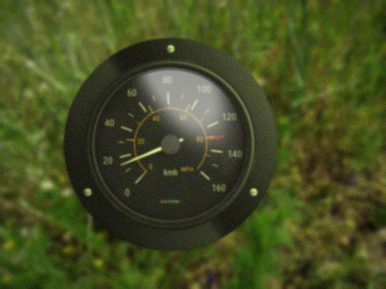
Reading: 15,km/h
